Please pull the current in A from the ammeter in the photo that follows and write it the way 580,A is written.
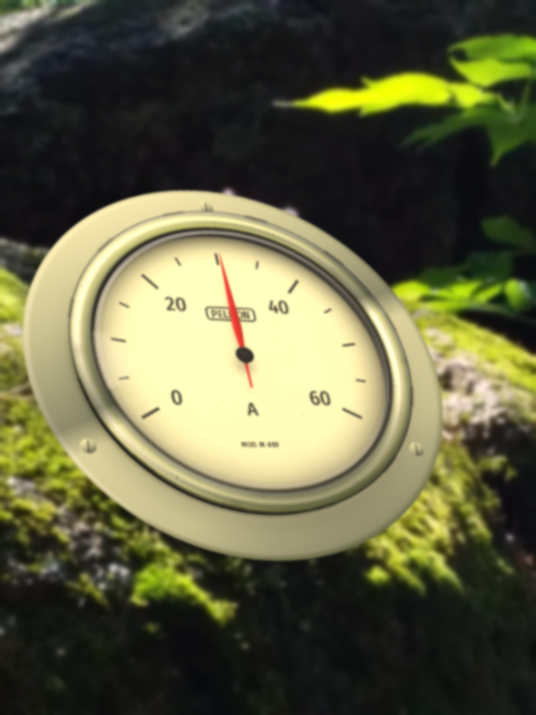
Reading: 30,A
